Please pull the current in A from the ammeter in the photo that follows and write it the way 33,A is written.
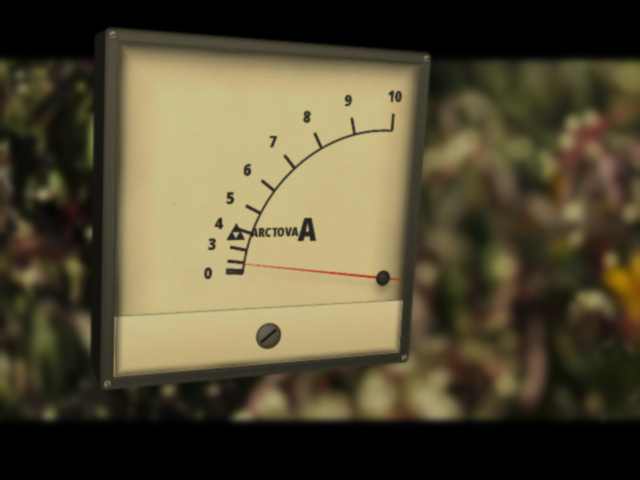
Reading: 2,A
